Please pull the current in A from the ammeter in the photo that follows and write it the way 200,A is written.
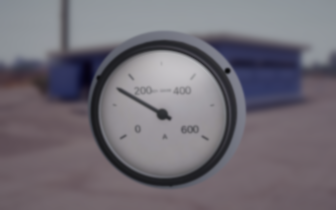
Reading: 150,A
